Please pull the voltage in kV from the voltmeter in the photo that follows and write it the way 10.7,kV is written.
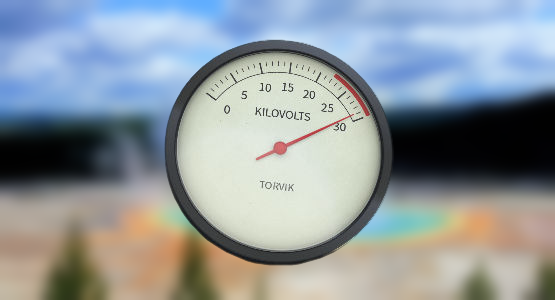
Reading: 29,kV
